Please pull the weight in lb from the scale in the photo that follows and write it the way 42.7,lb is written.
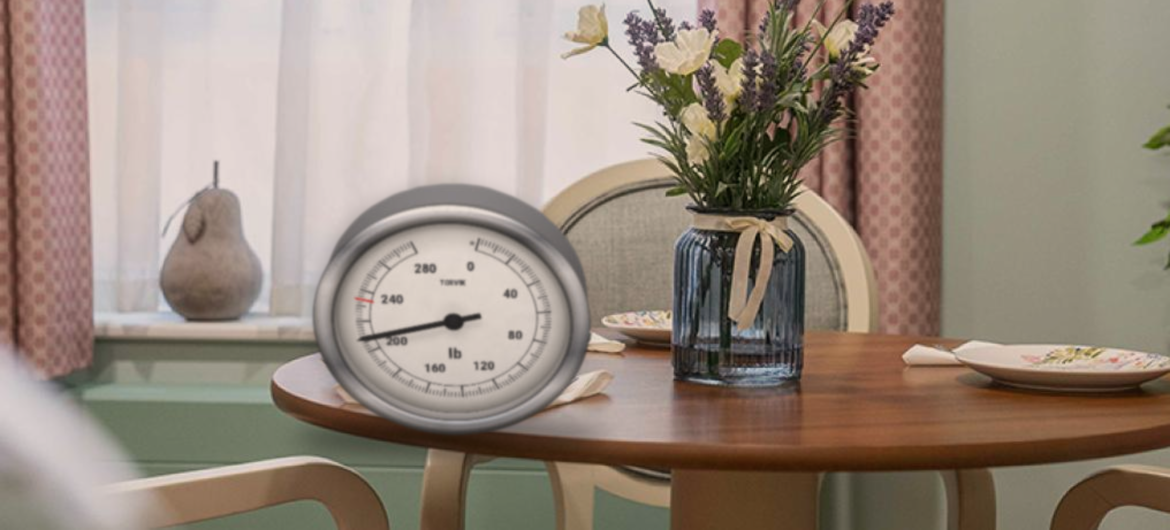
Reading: 210,lb
